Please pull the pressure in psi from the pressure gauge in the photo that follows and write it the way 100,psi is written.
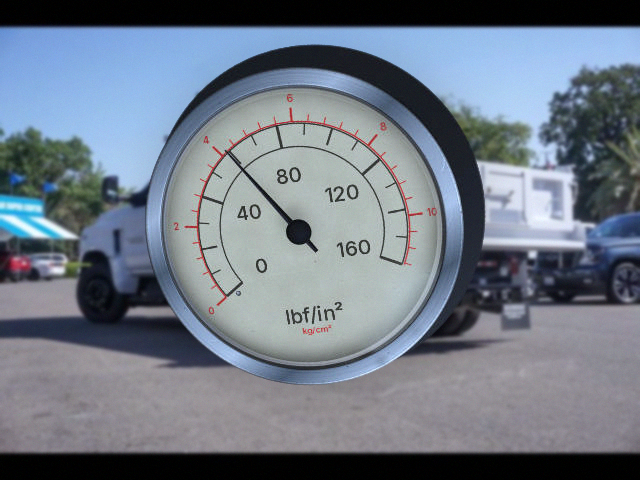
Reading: 60,psi
